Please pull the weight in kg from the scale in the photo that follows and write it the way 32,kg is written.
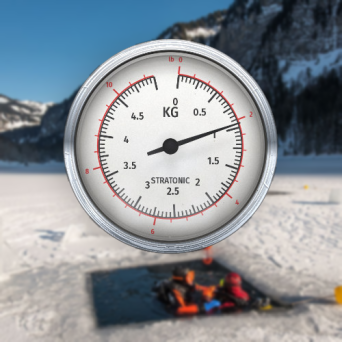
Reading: 0.95,kg
